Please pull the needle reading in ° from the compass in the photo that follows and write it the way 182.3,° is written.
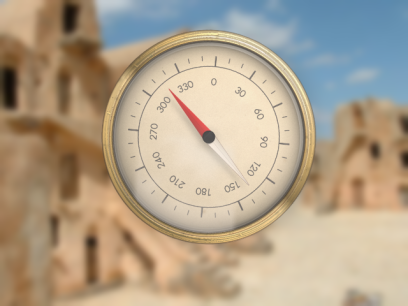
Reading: 315,°
